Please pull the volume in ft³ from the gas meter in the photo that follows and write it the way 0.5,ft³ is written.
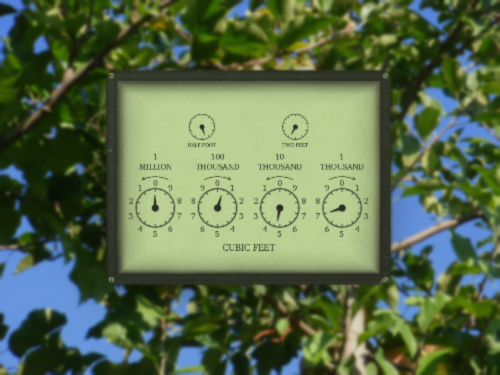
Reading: 4700,ft³
